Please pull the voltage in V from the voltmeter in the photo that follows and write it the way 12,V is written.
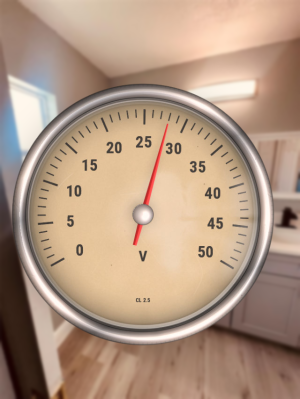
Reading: 28,V
